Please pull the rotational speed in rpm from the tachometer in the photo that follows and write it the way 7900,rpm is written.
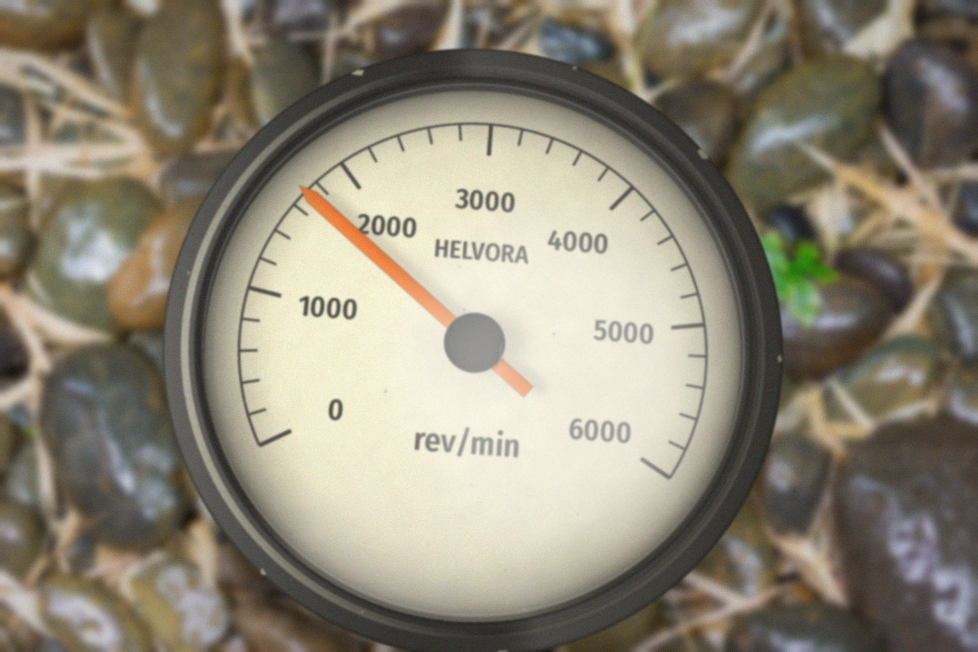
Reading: 1700,rpm
